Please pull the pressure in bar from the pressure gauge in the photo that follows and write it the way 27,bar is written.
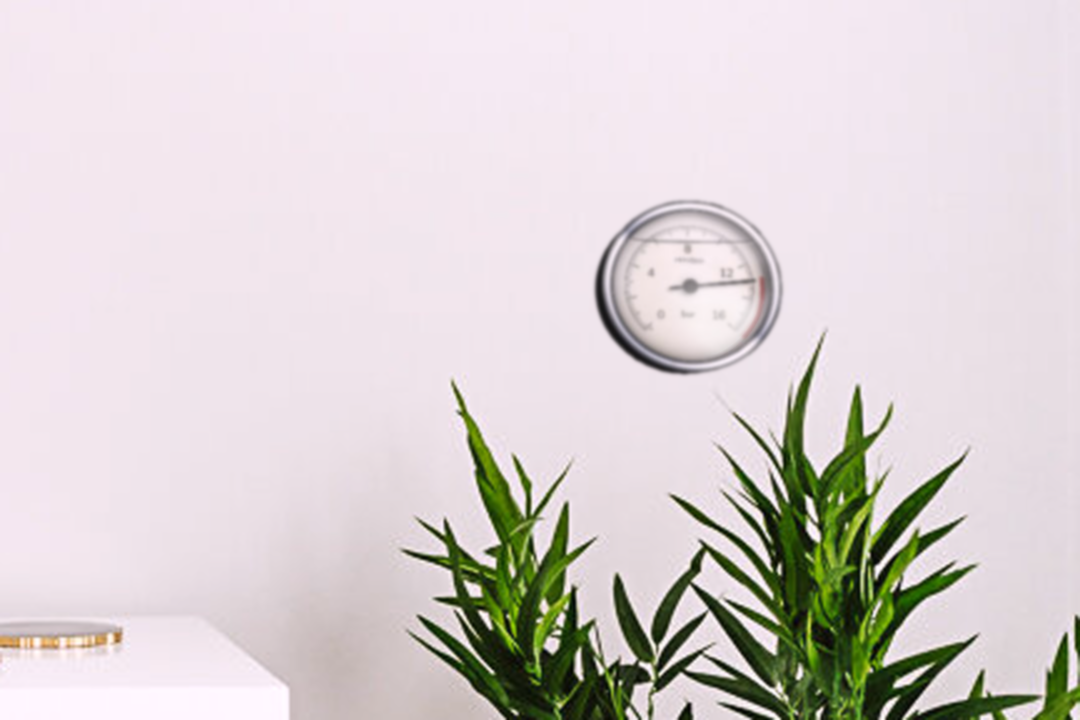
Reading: 13,bar
